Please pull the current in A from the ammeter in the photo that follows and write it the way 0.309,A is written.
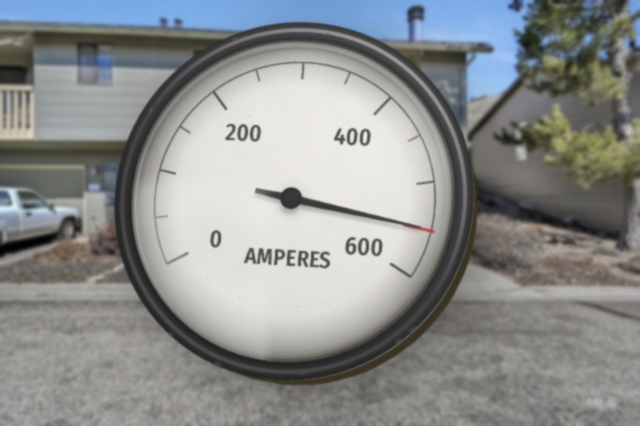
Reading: 550,A
